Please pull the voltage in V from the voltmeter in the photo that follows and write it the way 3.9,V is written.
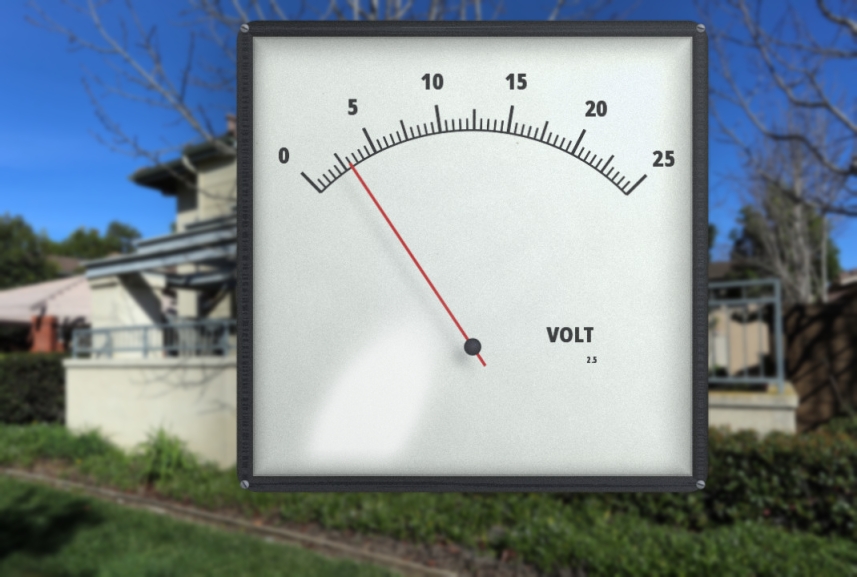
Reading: 3,V
